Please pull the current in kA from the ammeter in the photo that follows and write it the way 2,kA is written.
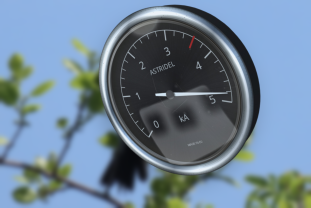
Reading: 4.8,kA
